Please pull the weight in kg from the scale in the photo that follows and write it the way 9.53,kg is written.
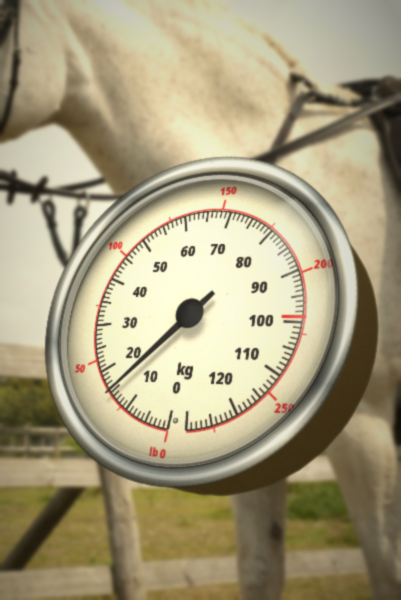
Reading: 15,kg
